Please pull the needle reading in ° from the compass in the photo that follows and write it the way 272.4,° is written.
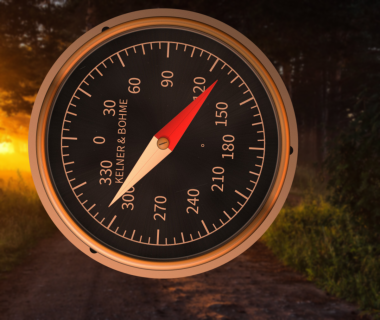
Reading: 127.5,°
